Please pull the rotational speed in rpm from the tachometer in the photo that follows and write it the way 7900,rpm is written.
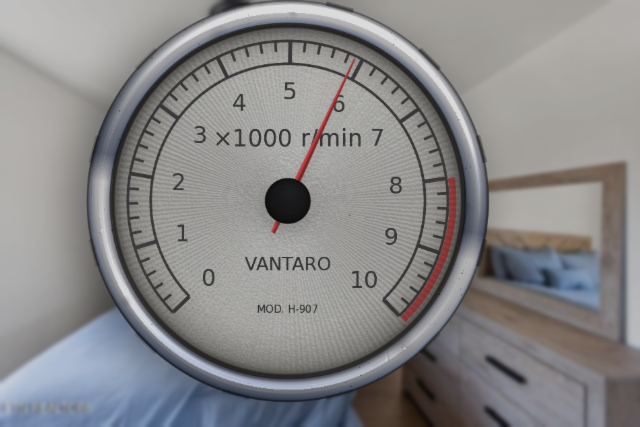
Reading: 5900,rpm
